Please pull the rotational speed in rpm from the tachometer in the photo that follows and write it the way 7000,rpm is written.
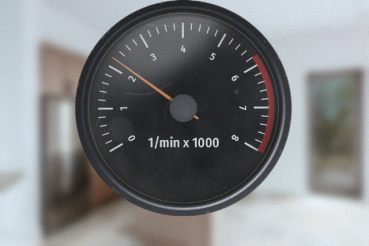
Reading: 2200,rpm
